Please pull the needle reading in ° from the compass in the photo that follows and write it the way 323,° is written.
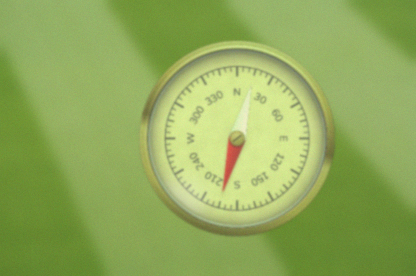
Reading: 195,°
